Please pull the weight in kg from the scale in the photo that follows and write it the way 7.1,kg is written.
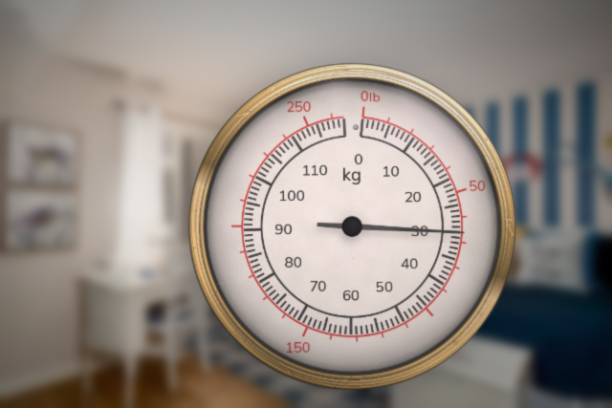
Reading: 30,kg
